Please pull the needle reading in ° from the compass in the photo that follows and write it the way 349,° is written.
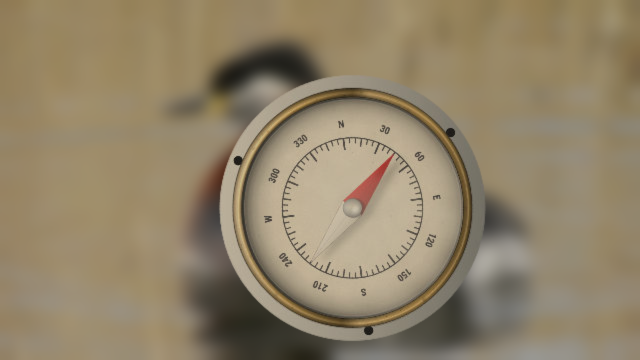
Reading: 45,°
